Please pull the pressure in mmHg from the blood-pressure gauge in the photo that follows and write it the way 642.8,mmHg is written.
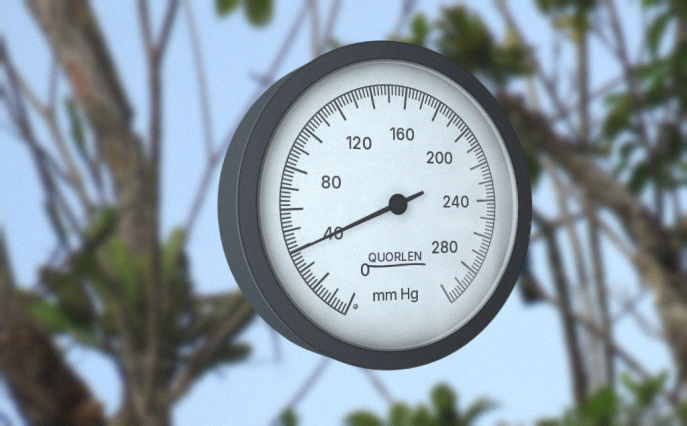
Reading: 40,mmHg
